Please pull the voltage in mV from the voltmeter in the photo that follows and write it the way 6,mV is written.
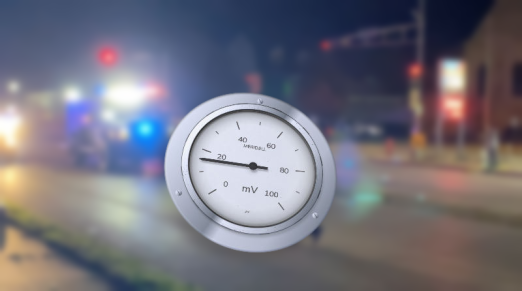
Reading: 15,mV
